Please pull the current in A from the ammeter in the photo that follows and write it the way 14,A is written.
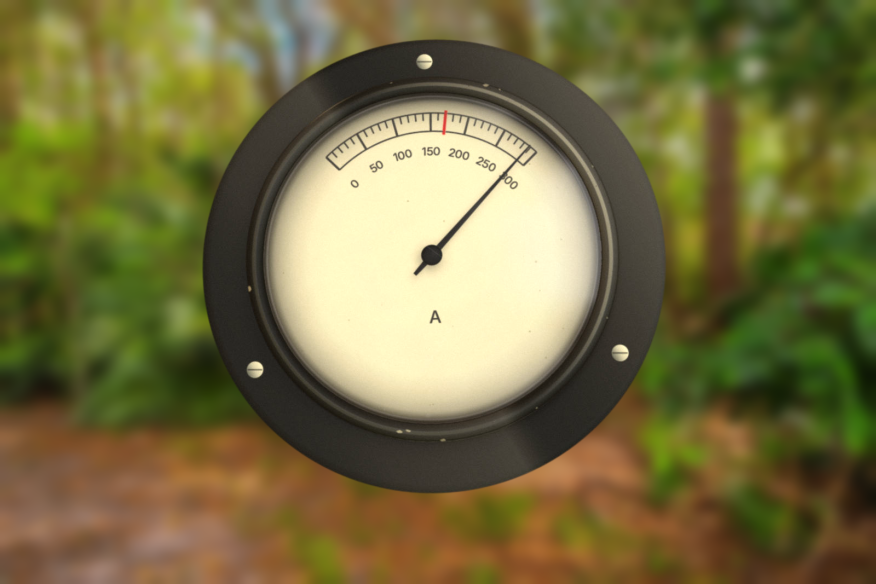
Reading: 290,A
